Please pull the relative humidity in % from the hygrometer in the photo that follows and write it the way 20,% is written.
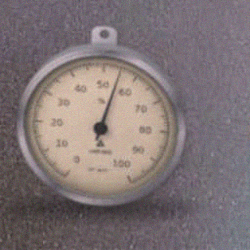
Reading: 55,%
